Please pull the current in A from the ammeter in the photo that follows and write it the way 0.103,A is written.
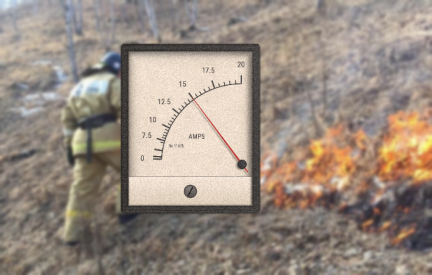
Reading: 15,A
